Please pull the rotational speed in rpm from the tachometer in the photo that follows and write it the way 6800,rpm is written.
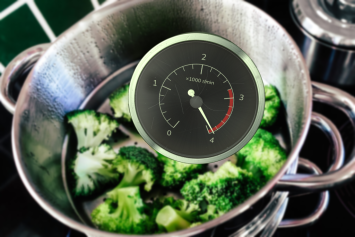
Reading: 3900,rpm
